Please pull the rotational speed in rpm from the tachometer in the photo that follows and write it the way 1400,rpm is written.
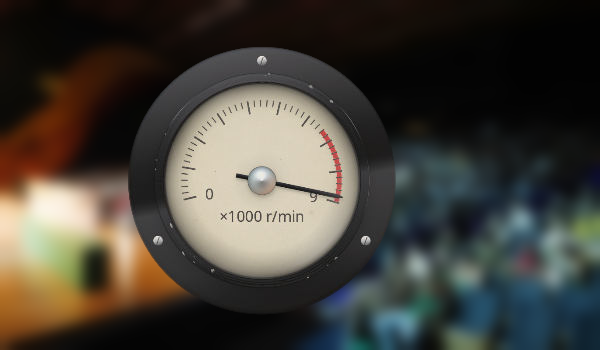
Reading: 8800,rpm
